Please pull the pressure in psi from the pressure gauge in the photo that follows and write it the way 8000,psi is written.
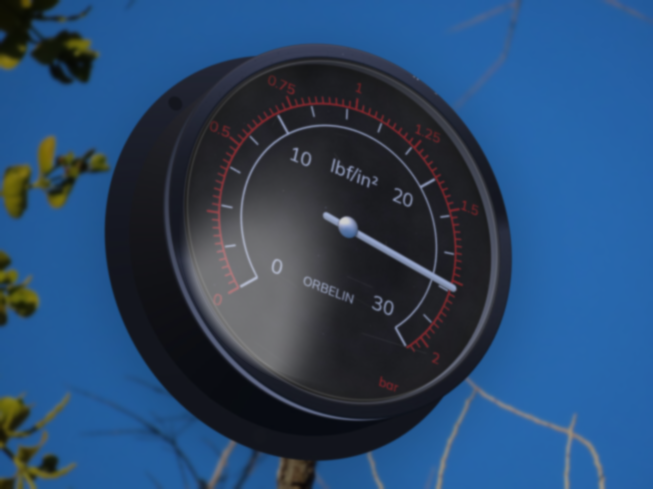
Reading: 26,psi
